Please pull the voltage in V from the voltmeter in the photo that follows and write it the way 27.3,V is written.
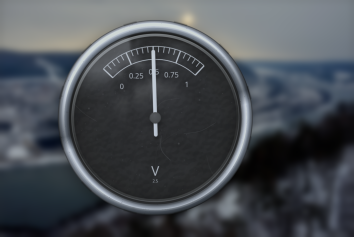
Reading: 0.5,V
